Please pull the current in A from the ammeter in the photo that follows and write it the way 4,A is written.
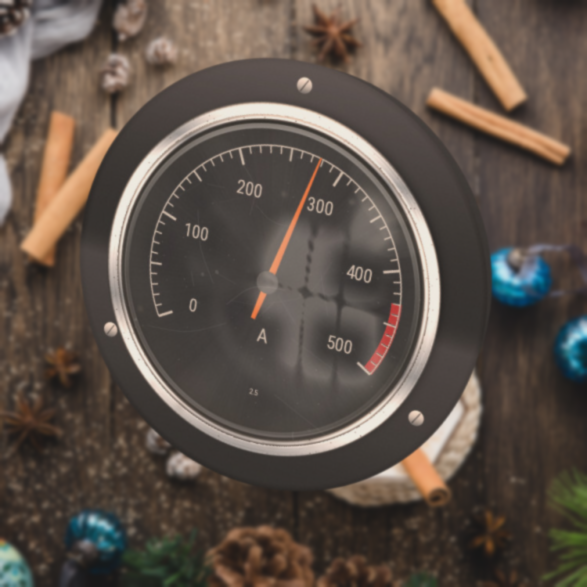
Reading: 280,A
